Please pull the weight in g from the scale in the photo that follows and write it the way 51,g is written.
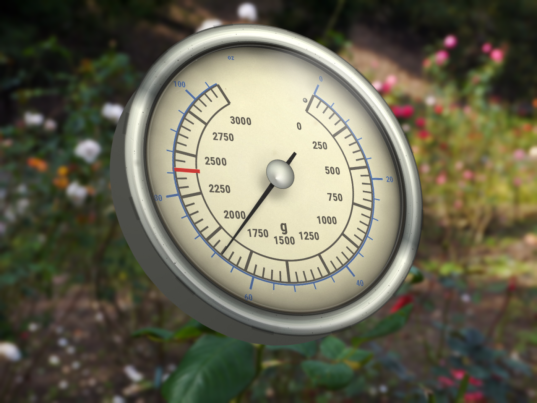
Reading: 1900,g
